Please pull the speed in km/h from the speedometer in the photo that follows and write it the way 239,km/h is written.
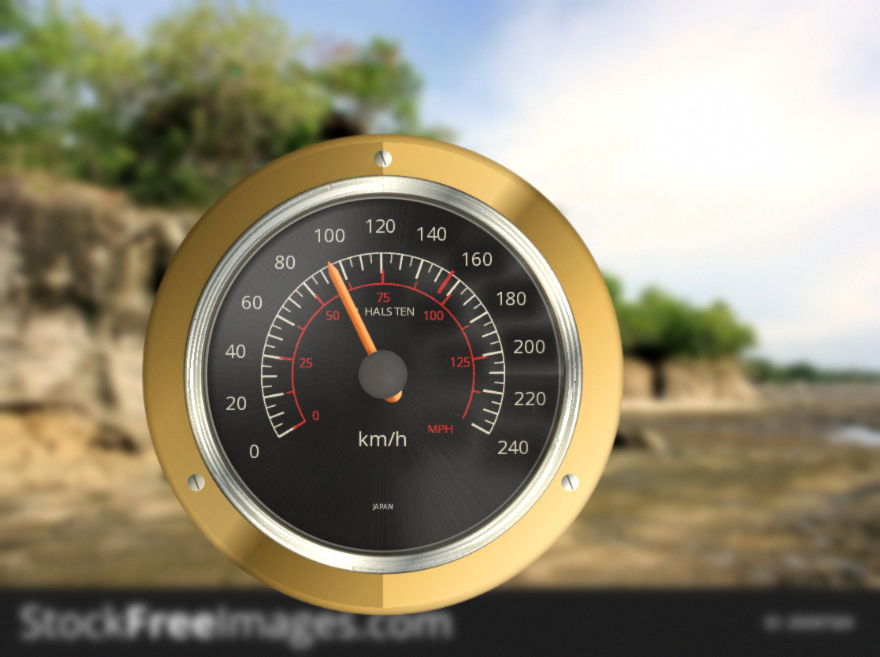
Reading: 95,km/h
